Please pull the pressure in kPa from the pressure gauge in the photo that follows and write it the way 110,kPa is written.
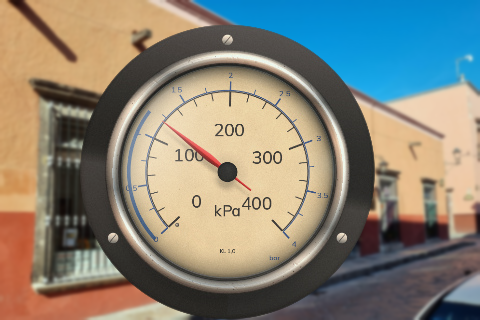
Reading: 120,kPa
